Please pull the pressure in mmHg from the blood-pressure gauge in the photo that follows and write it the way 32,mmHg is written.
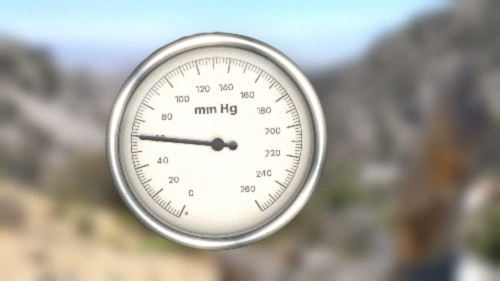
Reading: 60,mmHg
